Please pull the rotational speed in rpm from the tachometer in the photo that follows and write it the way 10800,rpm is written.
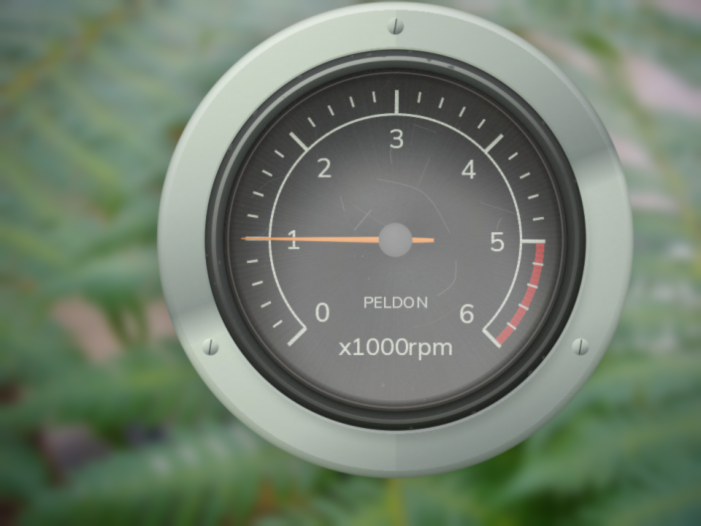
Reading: 1000,rpm
